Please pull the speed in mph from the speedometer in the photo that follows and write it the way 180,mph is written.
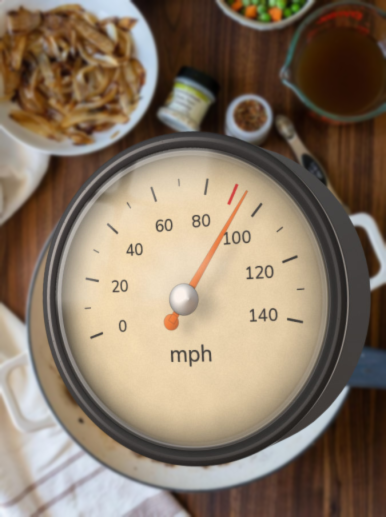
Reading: 95,mph
